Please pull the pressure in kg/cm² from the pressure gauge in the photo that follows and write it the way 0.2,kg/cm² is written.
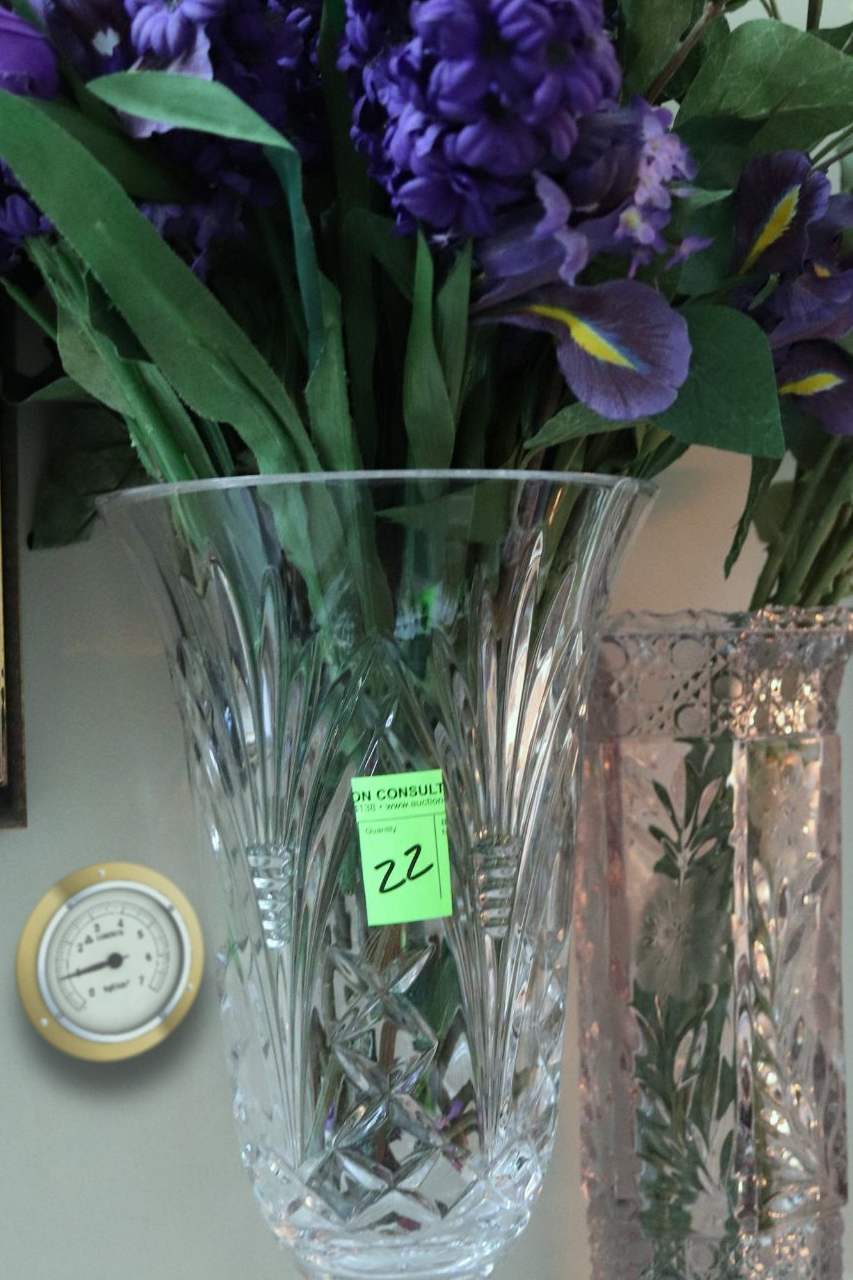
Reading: 1,kg/cm²
